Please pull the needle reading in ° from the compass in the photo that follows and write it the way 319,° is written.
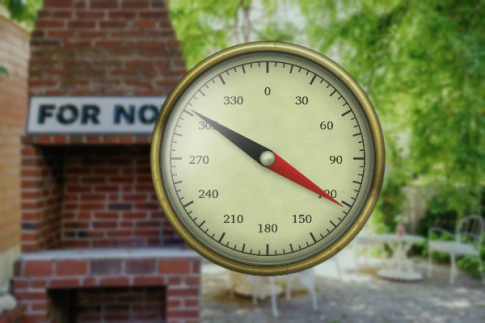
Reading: 122.5,°
